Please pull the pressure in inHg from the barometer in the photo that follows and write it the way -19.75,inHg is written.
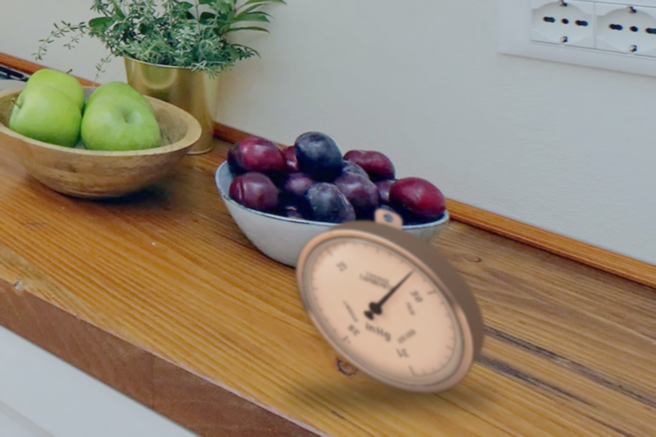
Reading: 29.8,inHg
